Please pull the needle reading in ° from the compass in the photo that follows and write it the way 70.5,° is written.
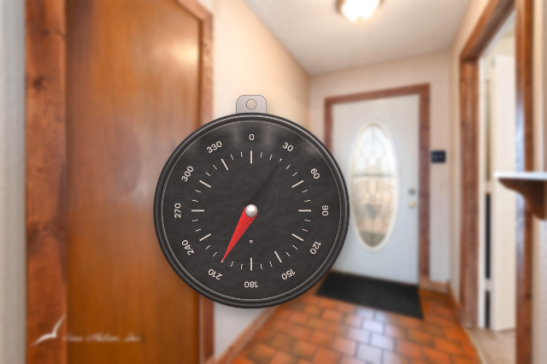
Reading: 210,°
